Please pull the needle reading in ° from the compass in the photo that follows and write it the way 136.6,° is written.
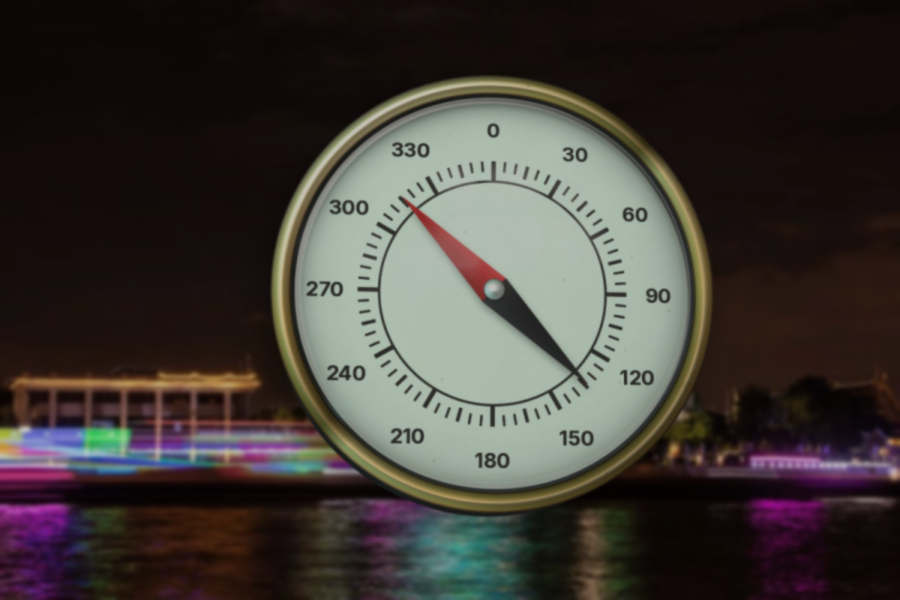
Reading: 315,°
